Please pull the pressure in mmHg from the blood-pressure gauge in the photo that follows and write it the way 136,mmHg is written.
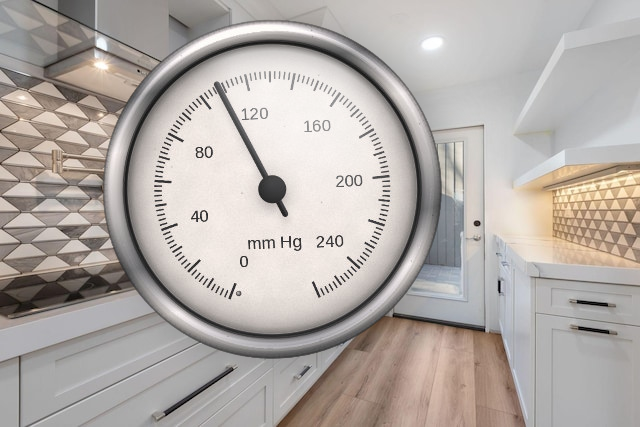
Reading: 108,mmHg
